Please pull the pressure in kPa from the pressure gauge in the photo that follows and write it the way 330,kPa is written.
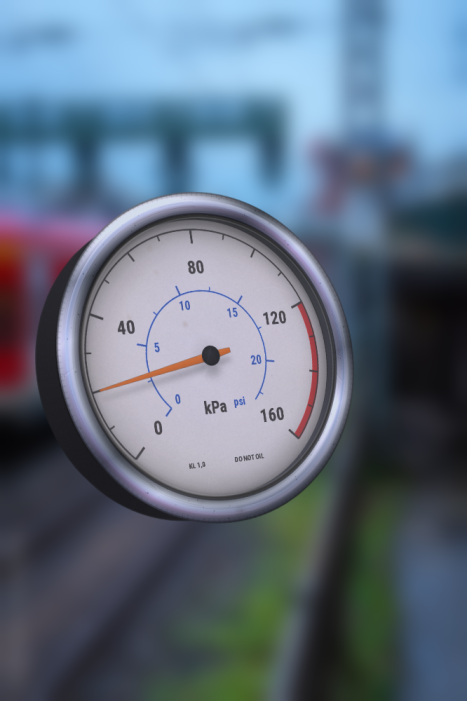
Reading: 20,kPa
